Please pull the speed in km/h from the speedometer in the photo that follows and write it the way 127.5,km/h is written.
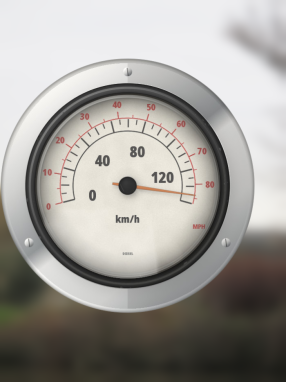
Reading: 135,km/h
